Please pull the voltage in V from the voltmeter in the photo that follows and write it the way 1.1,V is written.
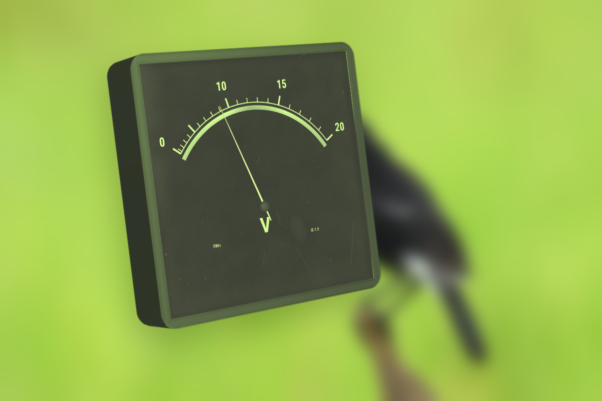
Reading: 9,V
